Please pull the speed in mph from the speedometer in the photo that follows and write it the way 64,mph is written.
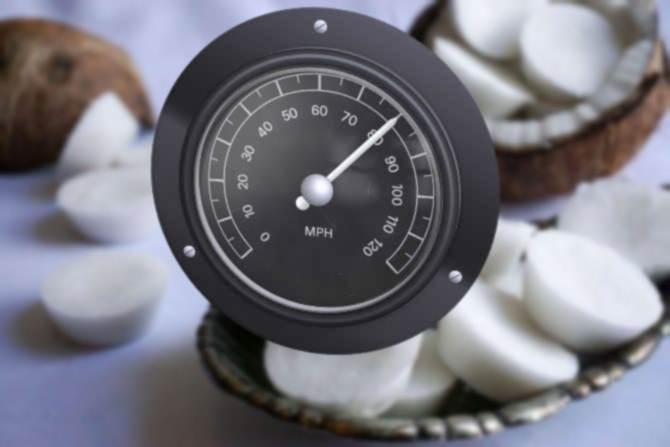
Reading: 80,mph
